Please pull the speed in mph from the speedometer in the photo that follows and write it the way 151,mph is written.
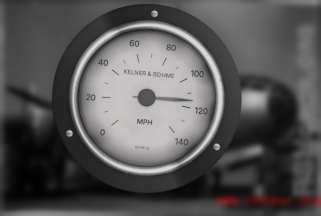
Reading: 115,mph
